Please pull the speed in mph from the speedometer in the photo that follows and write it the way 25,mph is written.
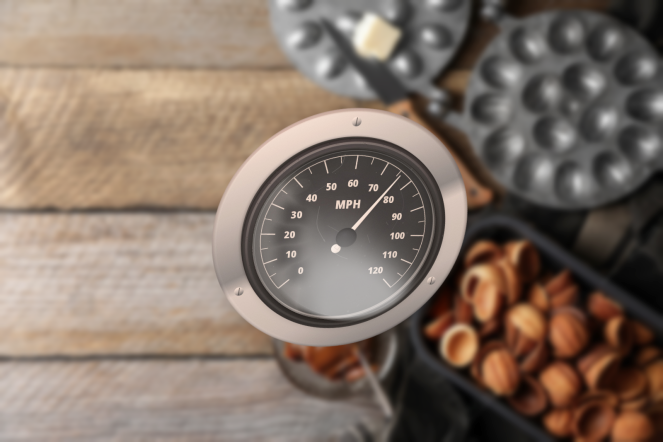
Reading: 75,mph
